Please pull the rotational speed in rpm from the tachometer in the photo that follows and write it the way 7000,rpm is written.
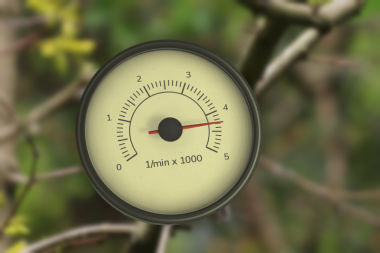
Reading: 4300,rpm
